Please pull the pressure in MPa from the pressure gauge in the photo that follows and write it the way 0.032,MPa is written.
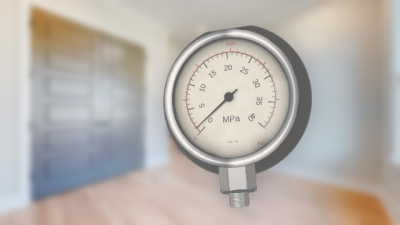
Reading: 1,MPa
